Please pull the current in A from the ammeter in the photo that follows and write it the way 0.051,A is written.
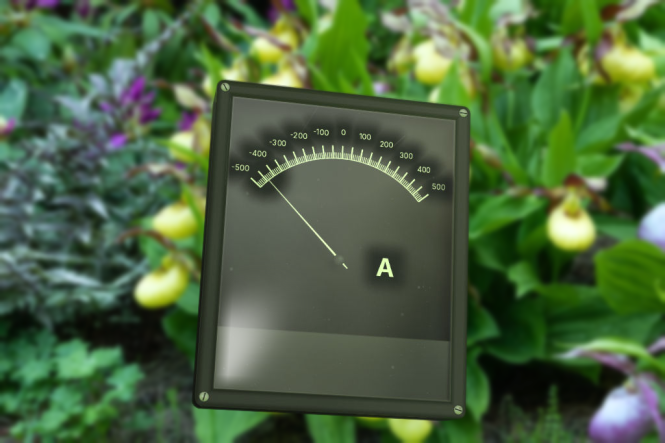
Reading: -450,A
